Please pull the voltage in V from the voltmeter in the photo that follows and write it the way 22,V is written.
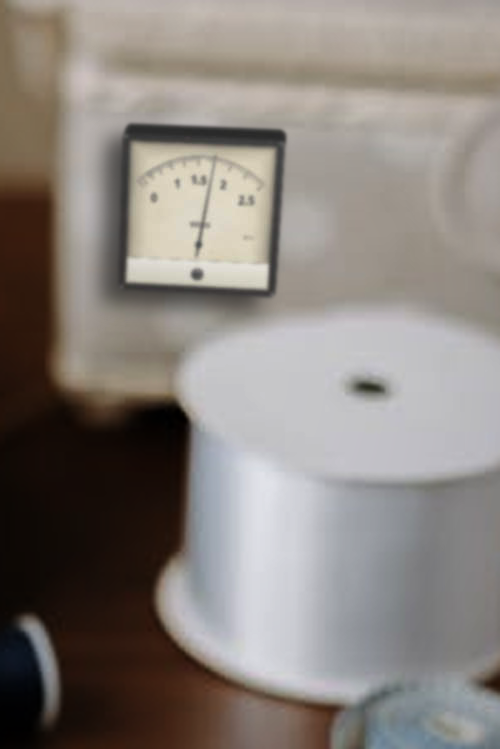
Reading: 1.75,V
